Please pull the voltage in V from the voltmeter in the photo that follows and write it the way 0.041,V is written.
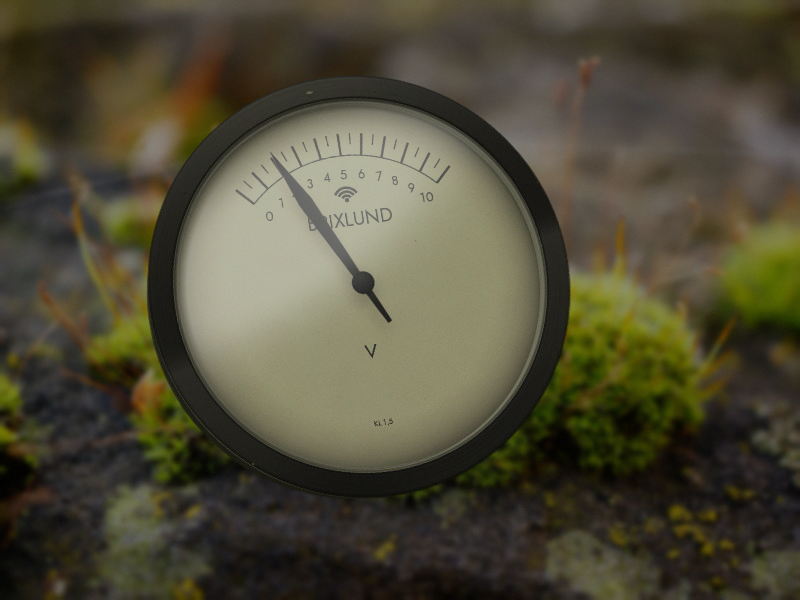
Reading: 2,V
